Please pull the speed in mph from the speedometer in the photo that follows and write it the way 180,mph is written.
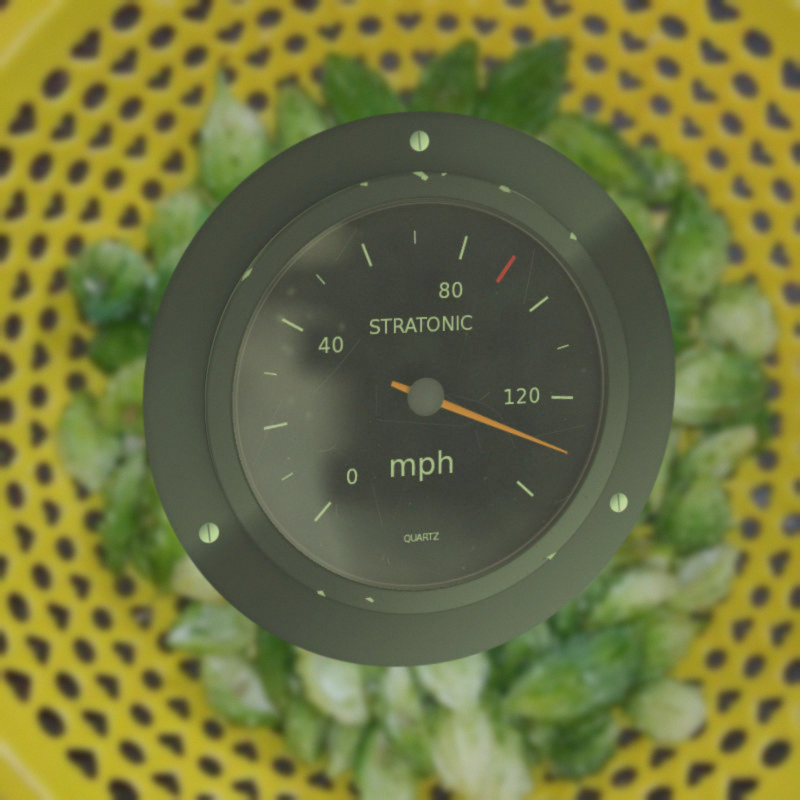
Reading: 130,mph
